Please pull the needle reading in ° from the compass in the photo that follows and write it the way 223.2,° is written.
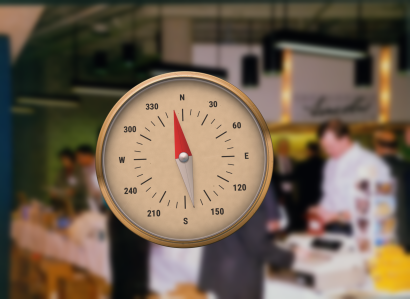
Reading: 350,°
